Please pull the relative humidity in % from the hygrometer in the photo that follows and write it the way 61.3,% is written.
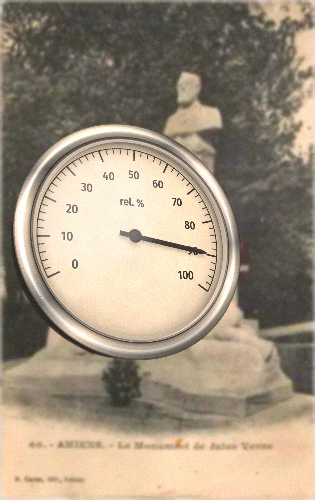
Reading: 90,%
